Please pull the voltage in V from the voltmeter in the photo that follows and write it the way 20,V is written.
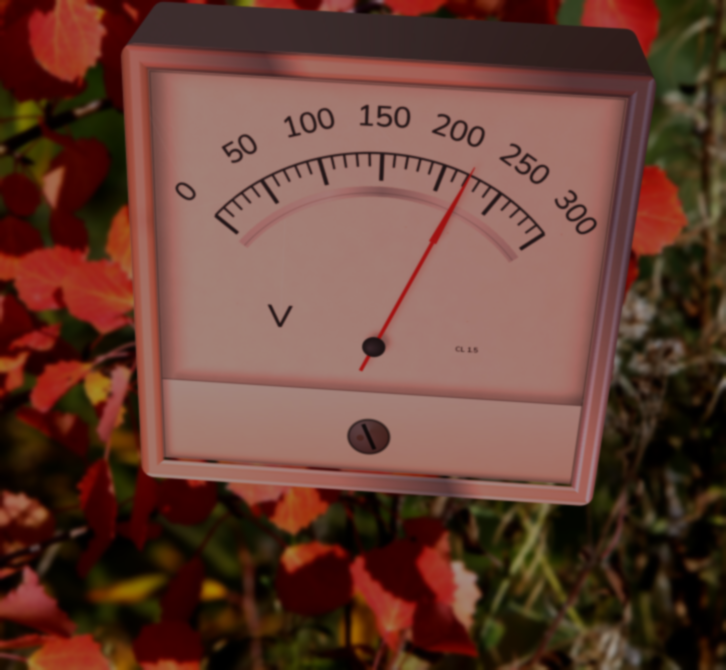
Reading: 220,V
